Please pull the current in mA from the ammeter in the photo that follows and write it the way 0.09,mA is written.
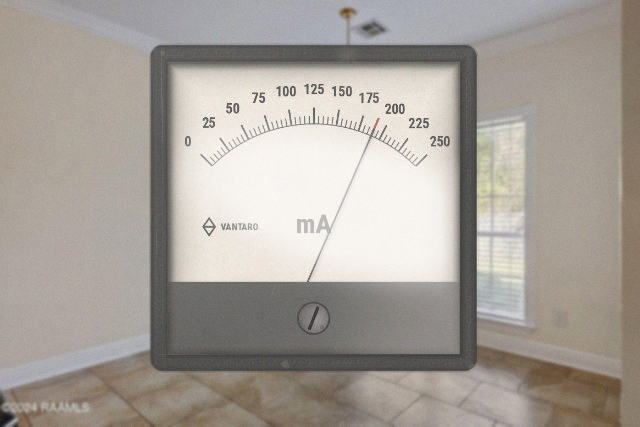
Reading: 190,mA
